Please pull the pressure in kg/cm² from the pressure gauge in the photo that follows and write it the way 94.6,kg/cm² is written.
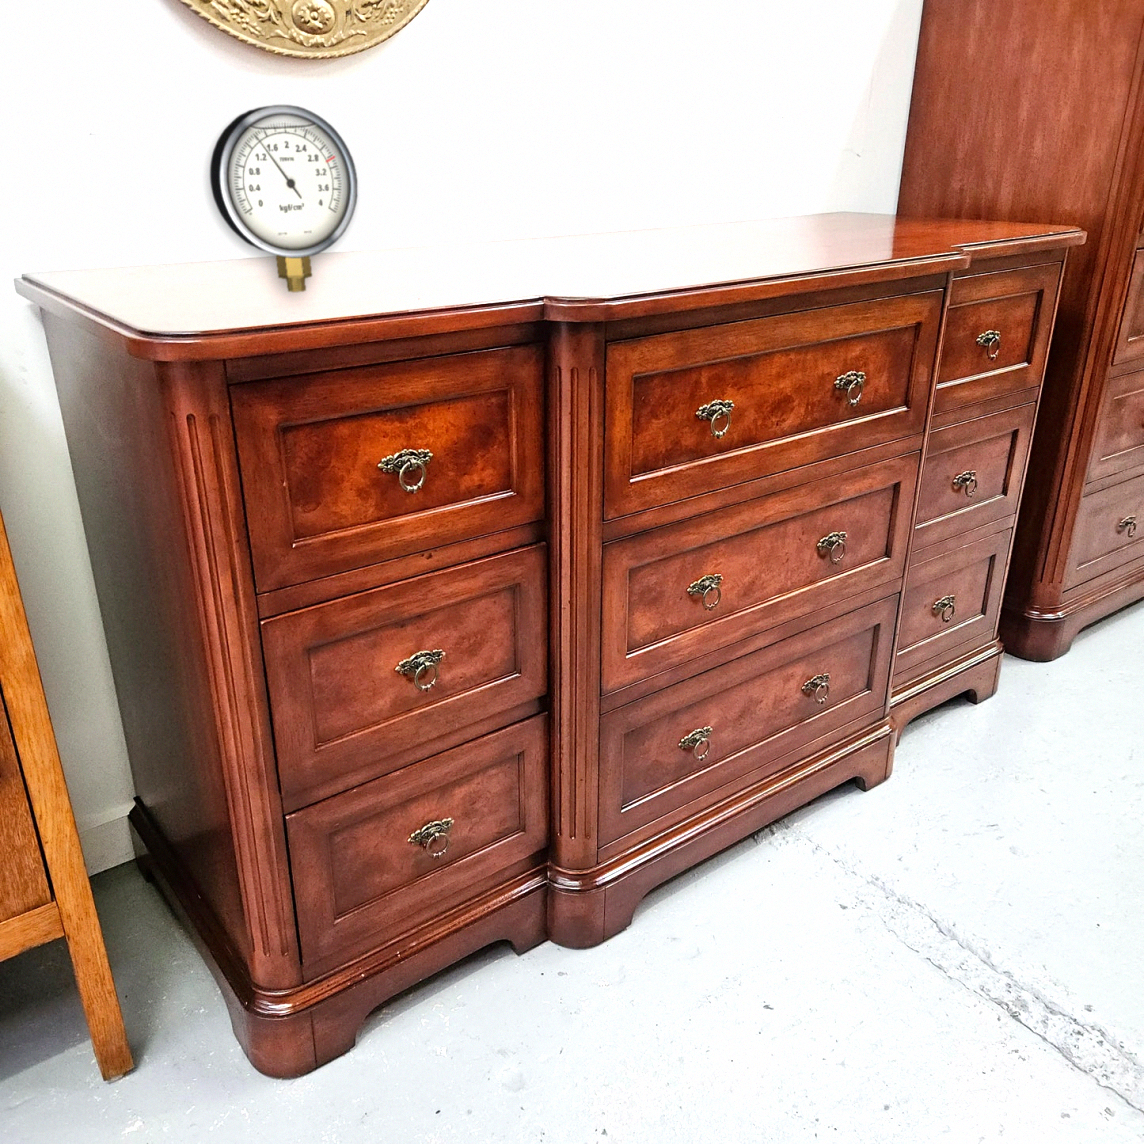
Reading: 1.4,kg/cm²
